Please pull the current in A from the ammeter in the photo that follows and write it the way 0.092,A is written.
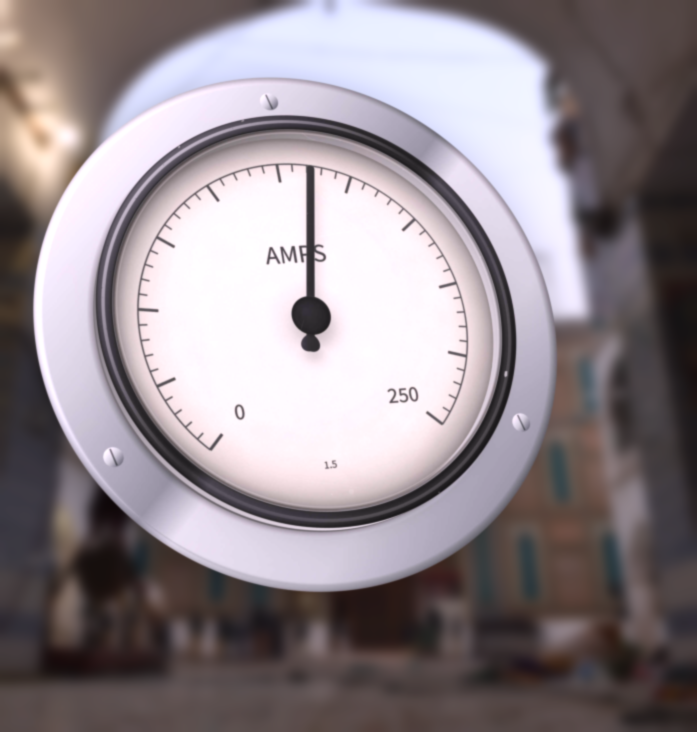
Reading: 135,A
